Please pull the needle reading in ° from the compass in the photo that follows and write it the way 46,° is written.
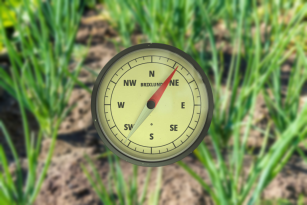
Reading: 35,°
